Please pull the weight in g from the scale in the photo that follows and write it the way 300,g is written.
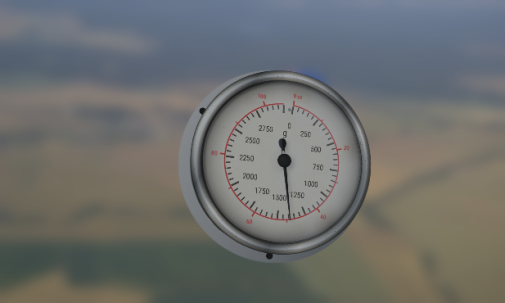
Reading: 1400,g
